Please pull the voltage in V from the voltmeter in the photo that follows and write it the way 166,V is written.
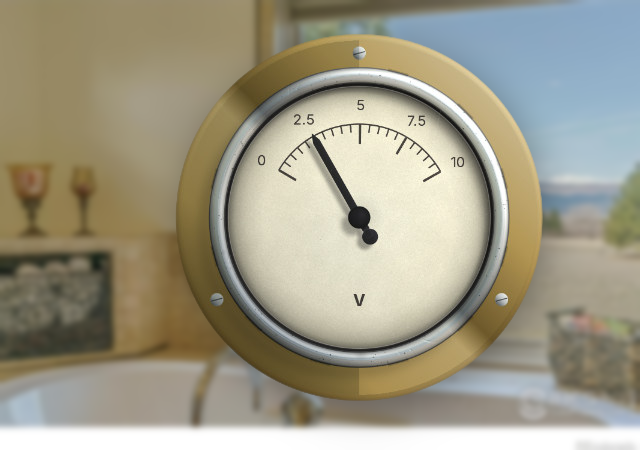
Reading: 2.5,V
